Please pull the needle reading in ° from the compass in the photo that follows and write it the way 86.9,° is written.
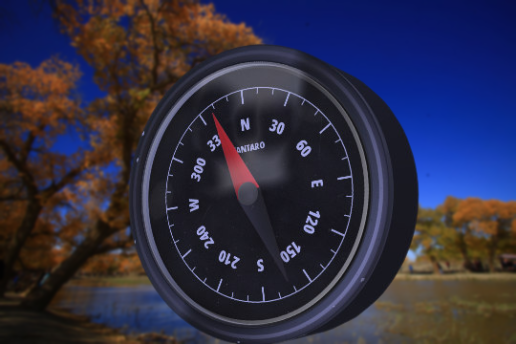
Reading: 340,°
